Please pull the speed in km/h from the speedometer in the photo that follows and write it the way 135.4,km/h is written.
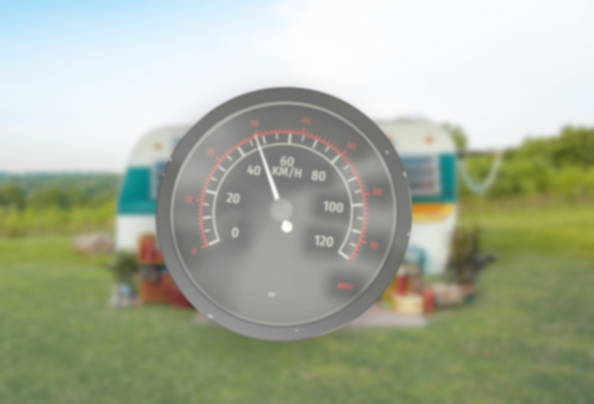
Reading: 47.5,km/h
